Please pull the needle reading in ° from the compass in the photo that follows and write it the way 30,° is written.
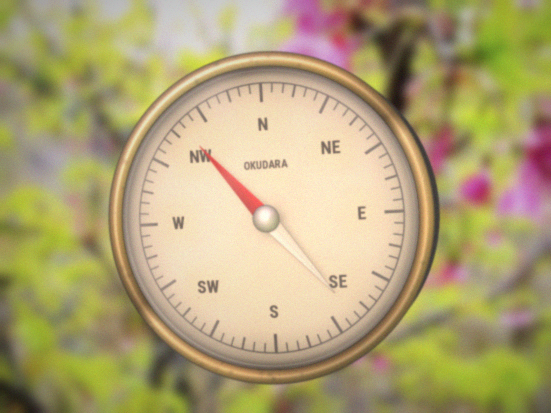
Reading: 320,°
